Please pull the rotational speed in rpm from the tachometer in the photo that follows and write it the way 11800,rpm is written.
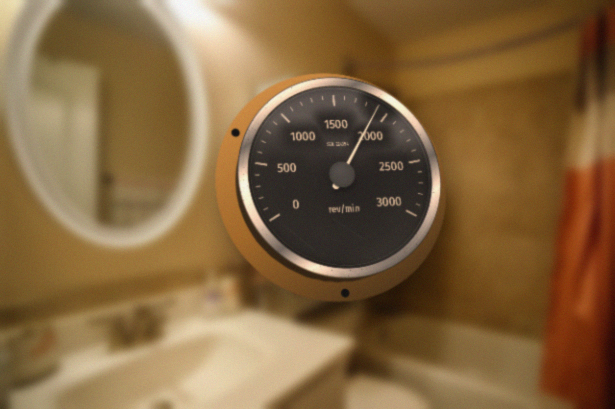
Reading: 1900,rpm
